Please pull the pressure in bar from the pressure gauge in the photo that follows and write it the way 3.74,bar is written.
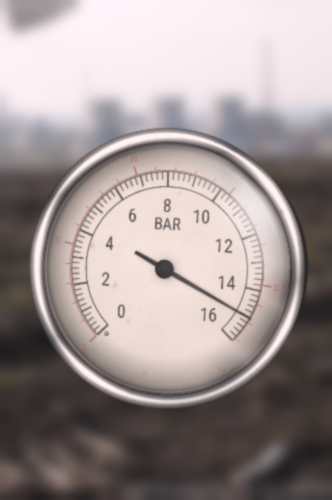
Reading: 15,bar
